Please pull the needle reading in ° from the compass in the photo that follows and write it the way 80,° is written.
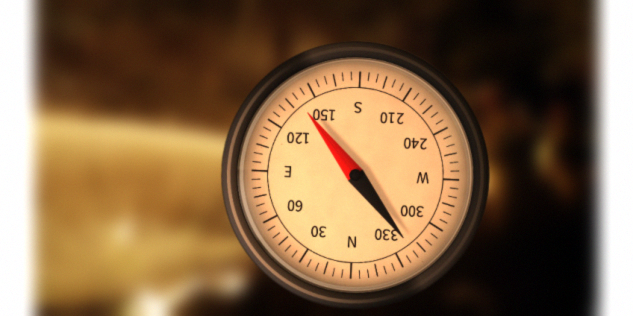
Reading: 140,°
